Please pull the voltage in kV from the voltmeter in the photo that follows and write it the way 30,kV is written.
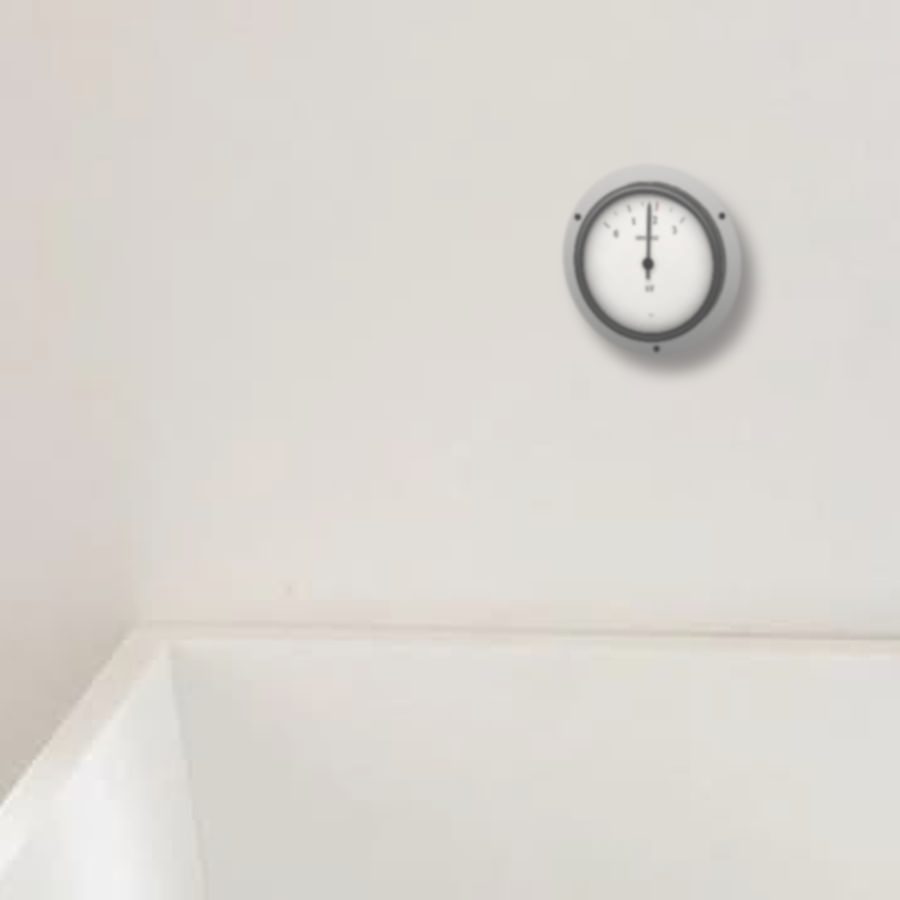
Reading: 1.75,kV
